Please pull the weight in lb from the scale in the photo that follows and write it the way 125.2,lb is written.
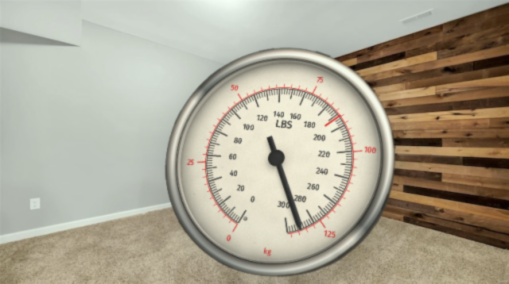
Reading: 290,lb
